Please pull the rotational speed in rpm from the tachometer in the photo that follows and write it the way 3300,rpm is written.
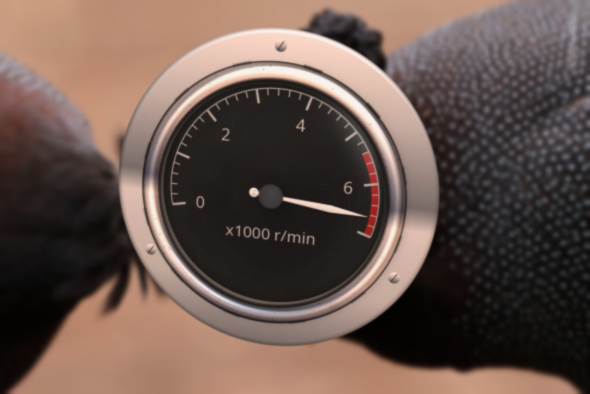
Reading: 6600,rpm
